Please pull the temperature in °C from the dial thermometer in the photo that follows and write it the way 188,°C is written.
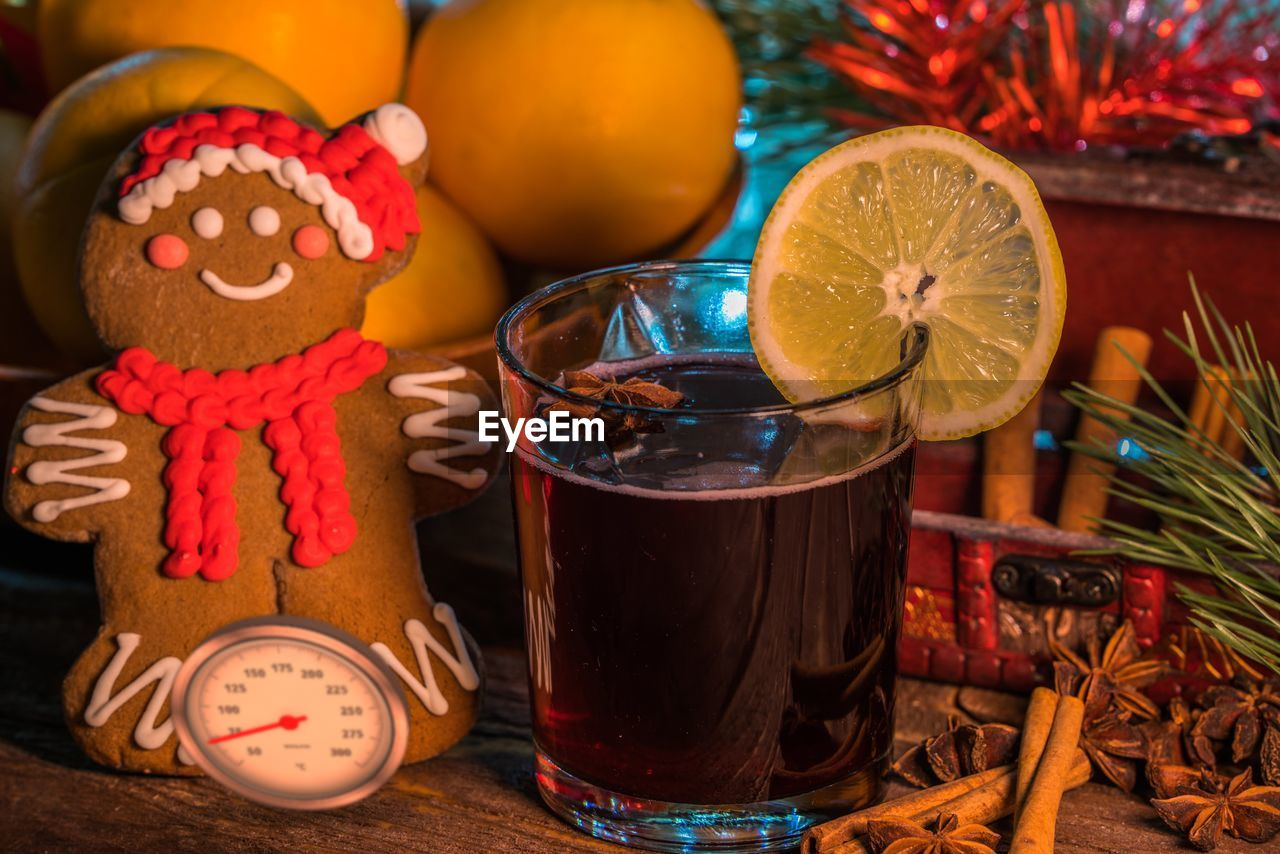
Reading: 75,°C
